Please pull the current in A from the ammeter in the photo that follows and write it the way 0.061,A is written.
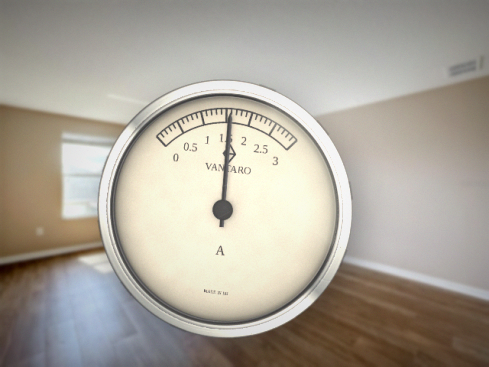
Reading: 1.6,A
